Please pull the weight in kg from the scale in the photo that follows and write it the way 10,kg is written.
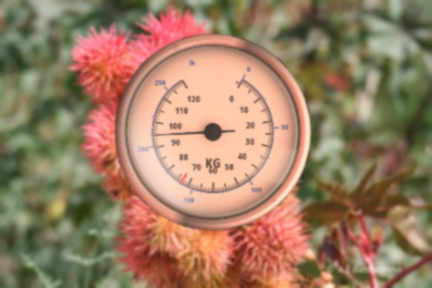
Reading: 95,kg
